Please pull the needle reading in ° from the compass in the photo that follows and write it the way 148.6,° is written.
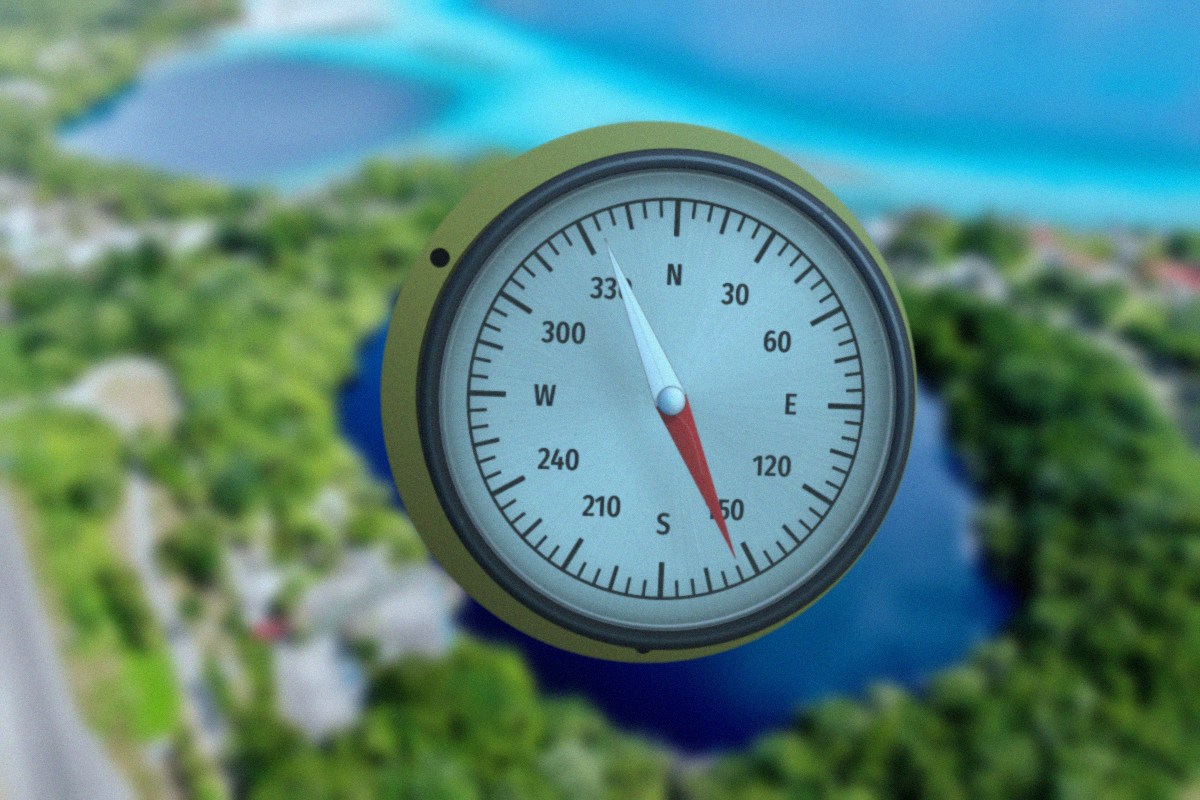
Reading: 155,°
